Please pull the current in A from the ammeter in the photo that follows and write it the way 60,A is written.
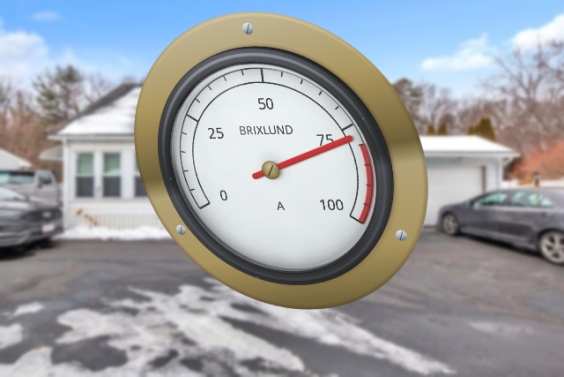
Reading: 77.5,A
